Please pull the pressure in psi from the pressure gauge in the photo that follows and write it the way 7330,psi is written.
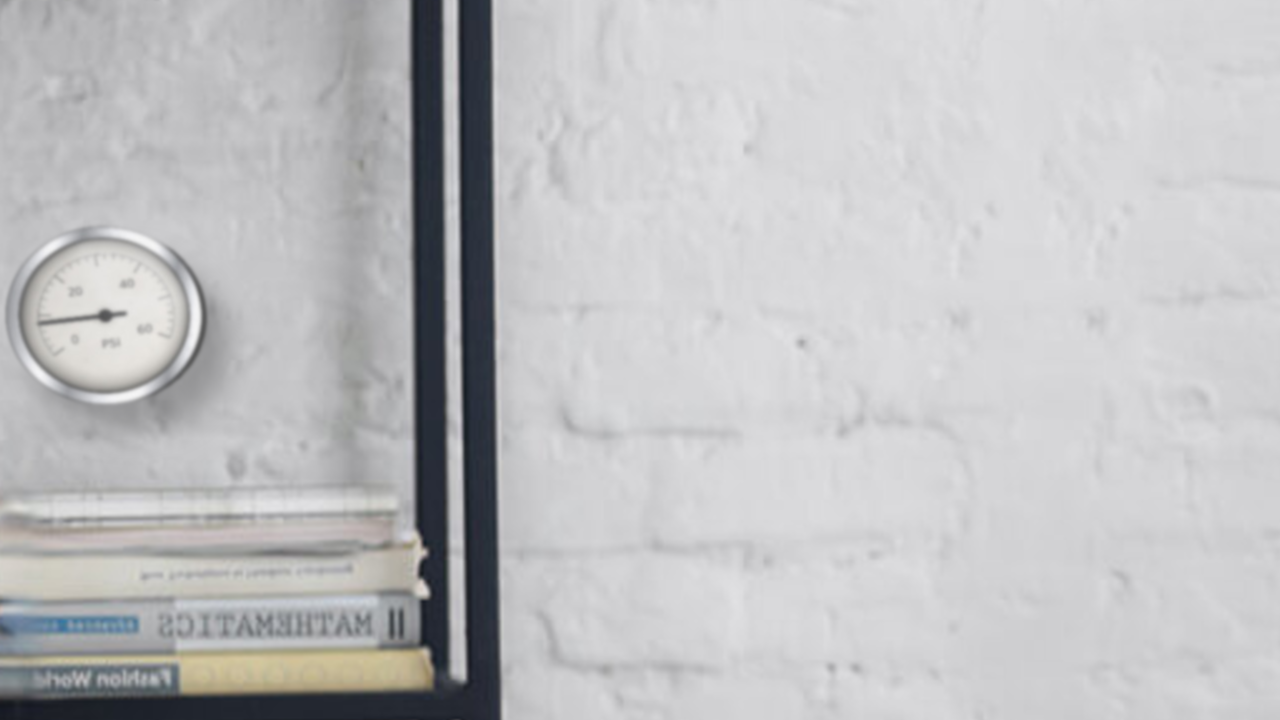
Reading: 8,psi
